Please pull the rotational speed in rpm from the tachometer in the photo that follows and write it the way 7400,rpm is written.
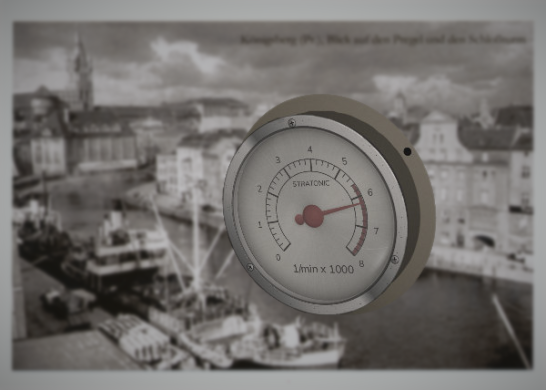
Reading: 6200,rpm
